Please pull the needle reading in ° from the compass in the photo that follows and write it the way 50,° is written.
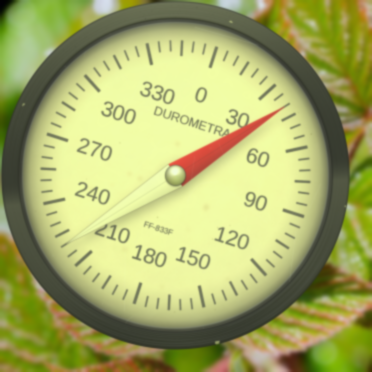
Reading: 40,°
